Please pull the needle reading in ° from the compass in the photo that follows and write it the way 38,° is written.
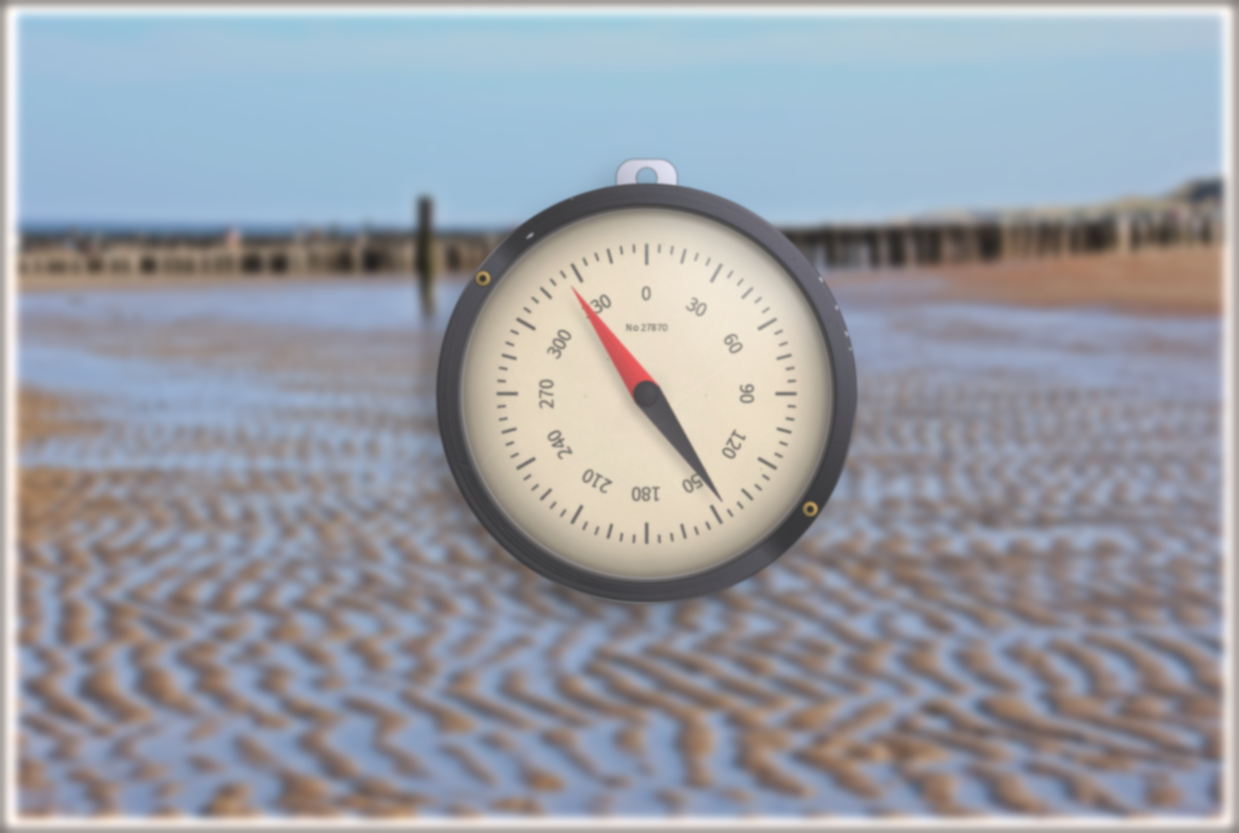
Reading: 325,°
